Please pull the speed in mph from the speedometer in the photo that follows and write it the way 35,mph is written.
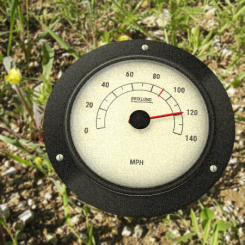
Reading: 120,mph
